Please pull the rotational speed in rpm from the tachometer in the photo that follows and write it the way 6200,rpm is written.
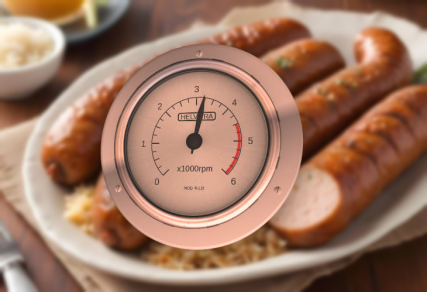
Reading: 3250,rpm
